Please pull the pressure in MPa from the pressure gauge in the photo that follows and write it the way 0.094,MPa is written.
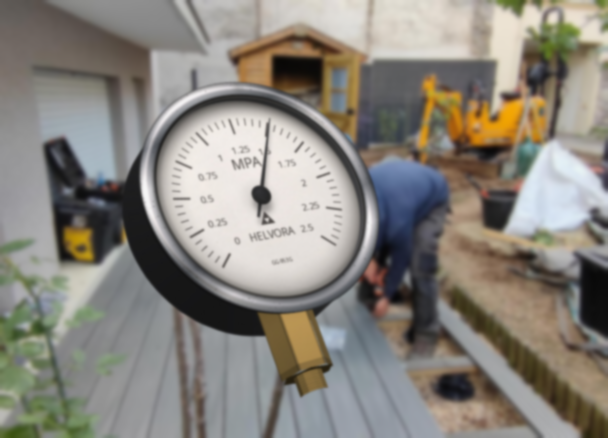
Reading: 1.5,MPa
